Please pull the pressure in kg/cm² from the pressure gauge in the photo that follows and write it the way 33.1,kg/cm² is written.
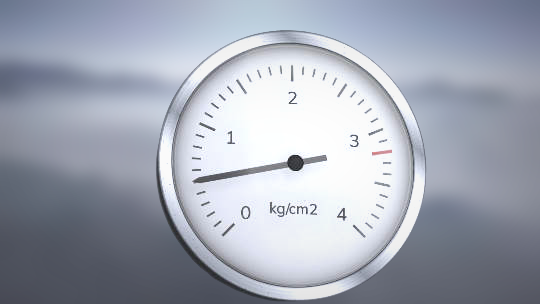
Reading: 0.5,kg/cm²
